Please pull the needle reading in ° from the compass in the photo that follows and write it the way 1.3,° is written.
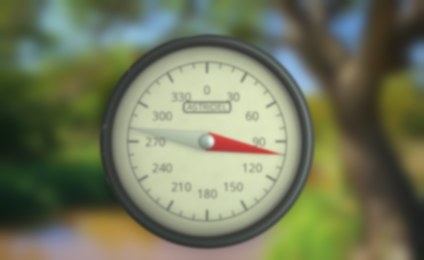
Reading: 100,°
